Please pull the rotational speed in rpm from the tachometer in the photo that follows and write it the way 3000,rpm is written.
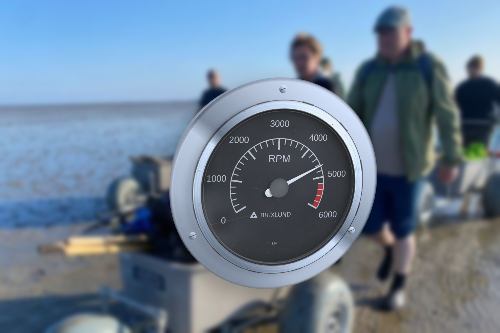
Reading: 4600,rpm
